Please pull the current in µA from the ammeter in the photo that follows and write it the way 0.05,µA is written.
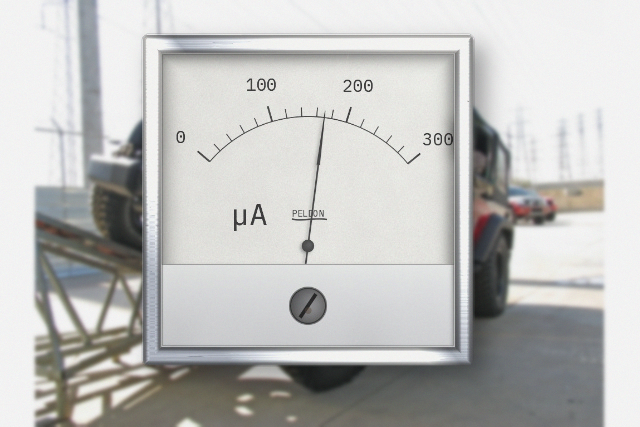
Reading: 170,µA
